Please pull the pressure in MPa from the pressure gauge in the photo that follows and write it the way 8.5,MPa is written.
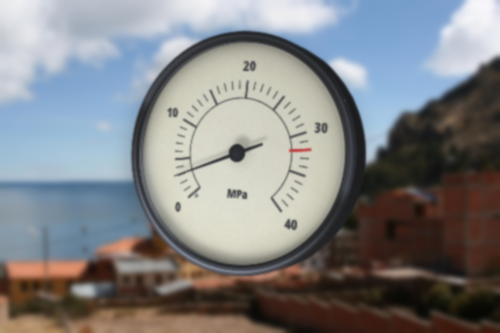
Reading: 3,MPa
